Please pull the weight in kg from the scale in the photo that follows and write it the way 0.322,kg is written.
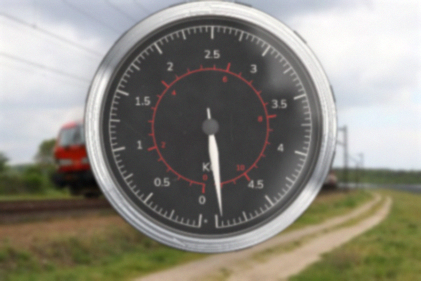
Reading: 4.95,kg
